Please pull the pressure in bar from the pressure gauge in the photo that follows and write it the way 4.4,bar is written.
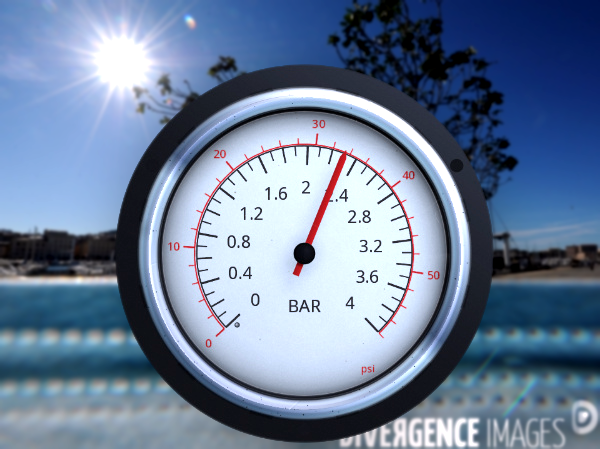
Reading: 2.3,bar
